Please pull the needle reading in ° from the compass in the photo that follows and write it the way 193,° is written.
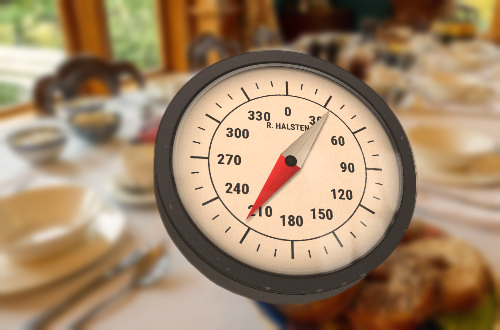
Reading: 215,°
